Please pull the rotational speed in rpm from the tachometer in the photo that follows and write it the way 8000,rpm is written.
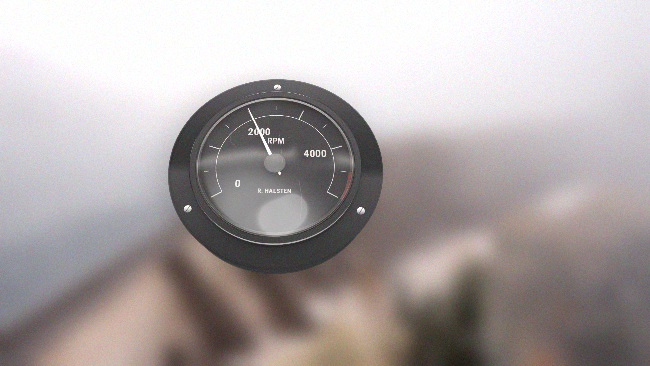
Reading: 2000,rpm
